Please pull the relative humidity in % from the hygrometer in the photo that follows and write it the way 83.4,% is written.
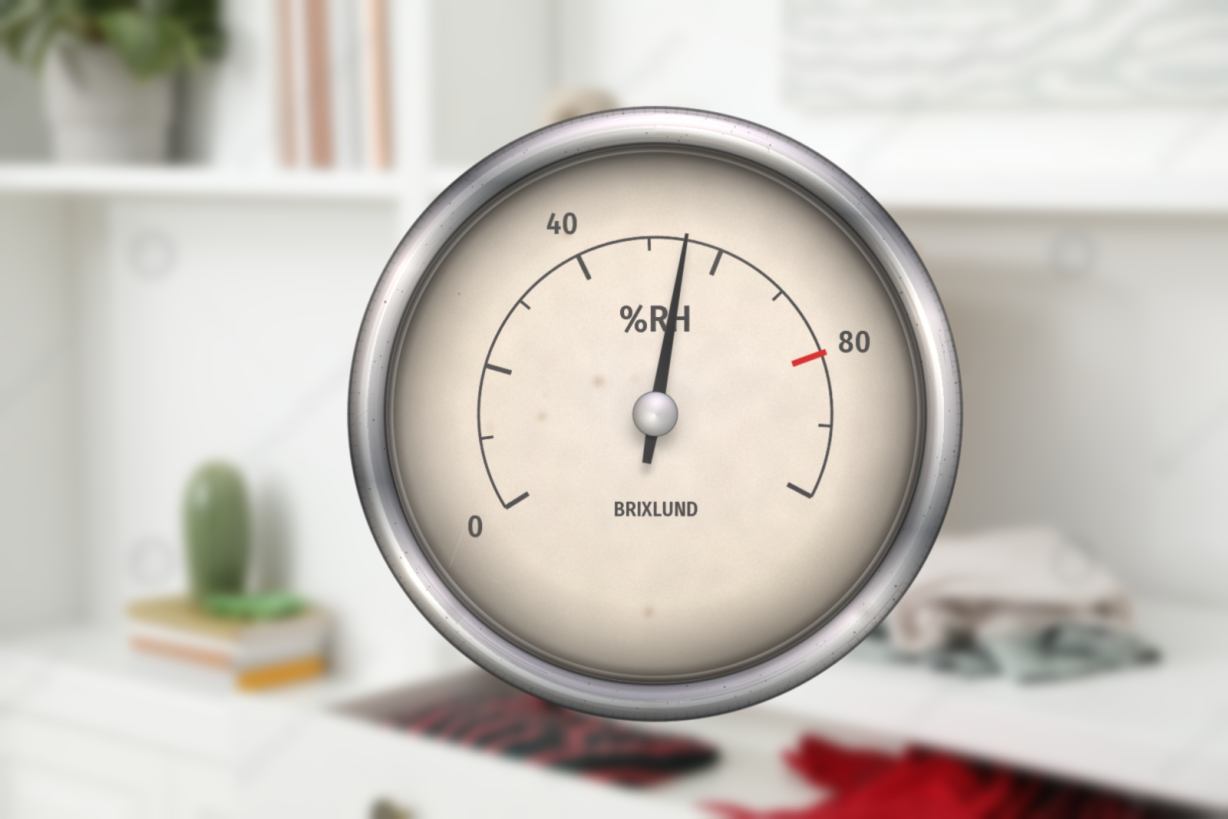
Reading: 55,%
